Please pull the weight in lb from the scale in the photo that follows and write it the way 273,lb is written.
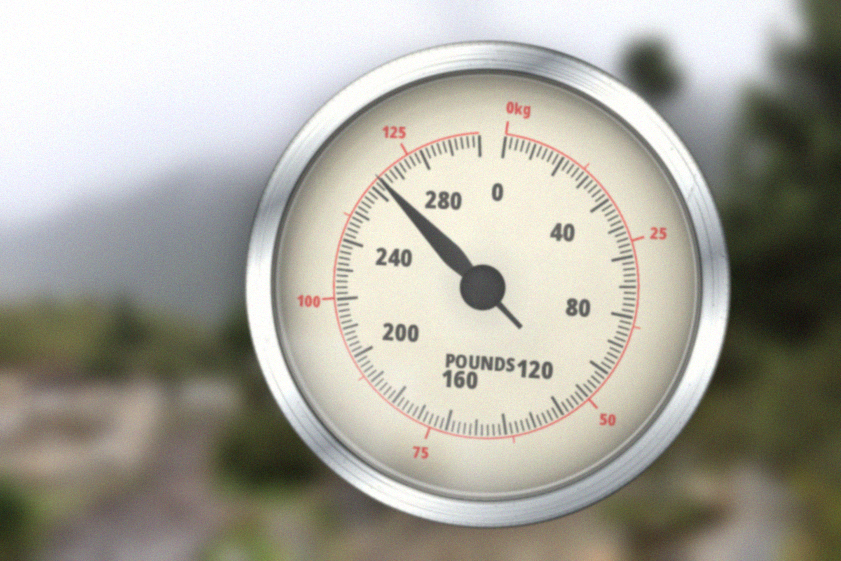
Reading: 264,lb
